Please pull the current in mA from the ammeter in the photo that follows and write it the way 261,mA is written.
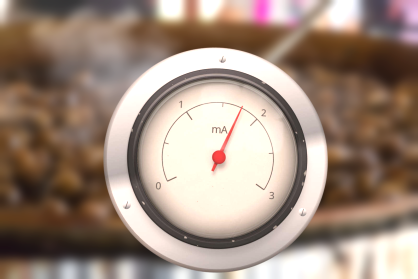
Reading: 1.75,mA
